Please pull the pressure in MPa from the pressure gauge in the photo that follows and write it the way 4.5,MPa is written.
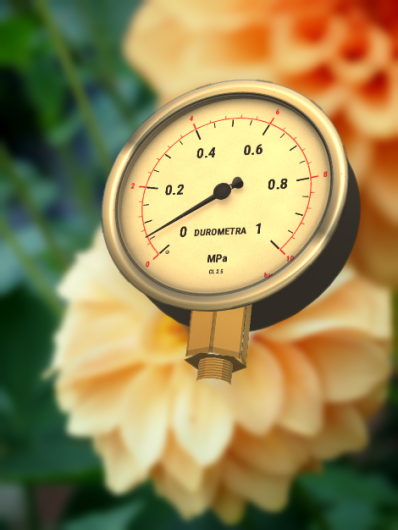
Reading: 0.05,MPa
